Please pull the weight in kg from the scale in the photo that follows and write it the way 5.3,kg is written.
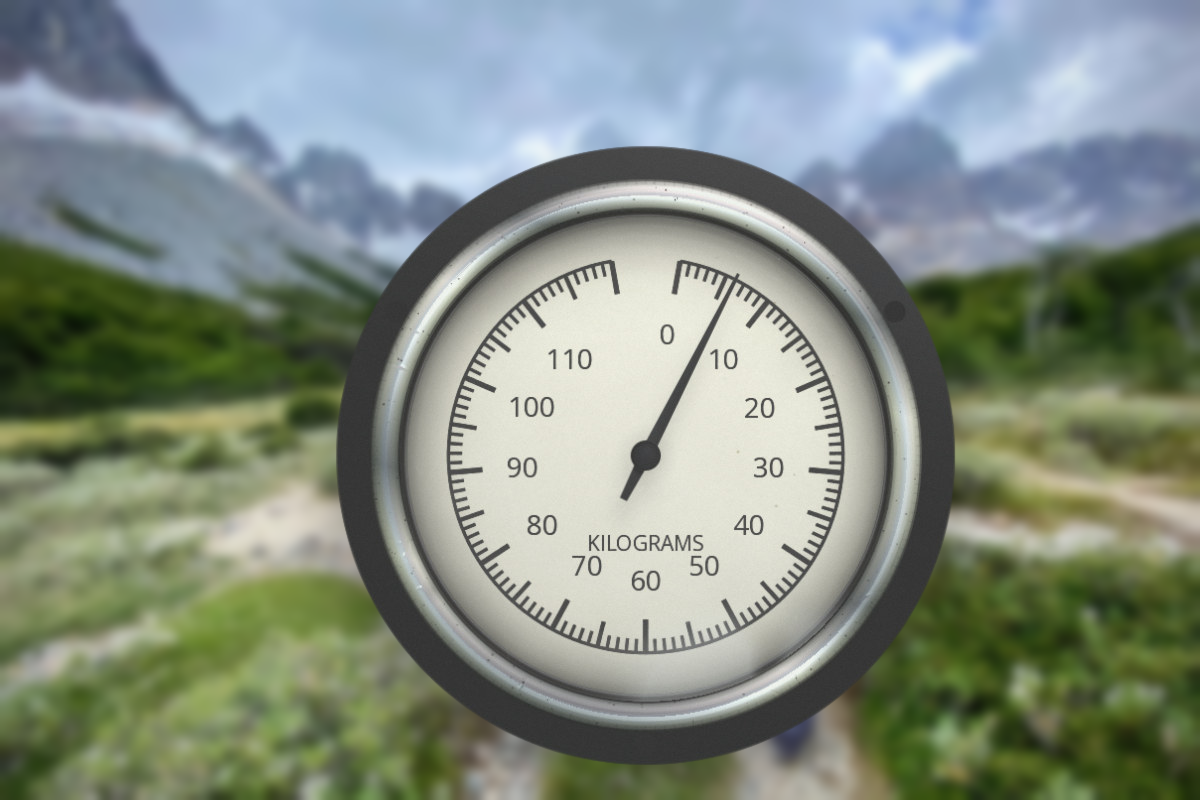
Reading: 6,kg
